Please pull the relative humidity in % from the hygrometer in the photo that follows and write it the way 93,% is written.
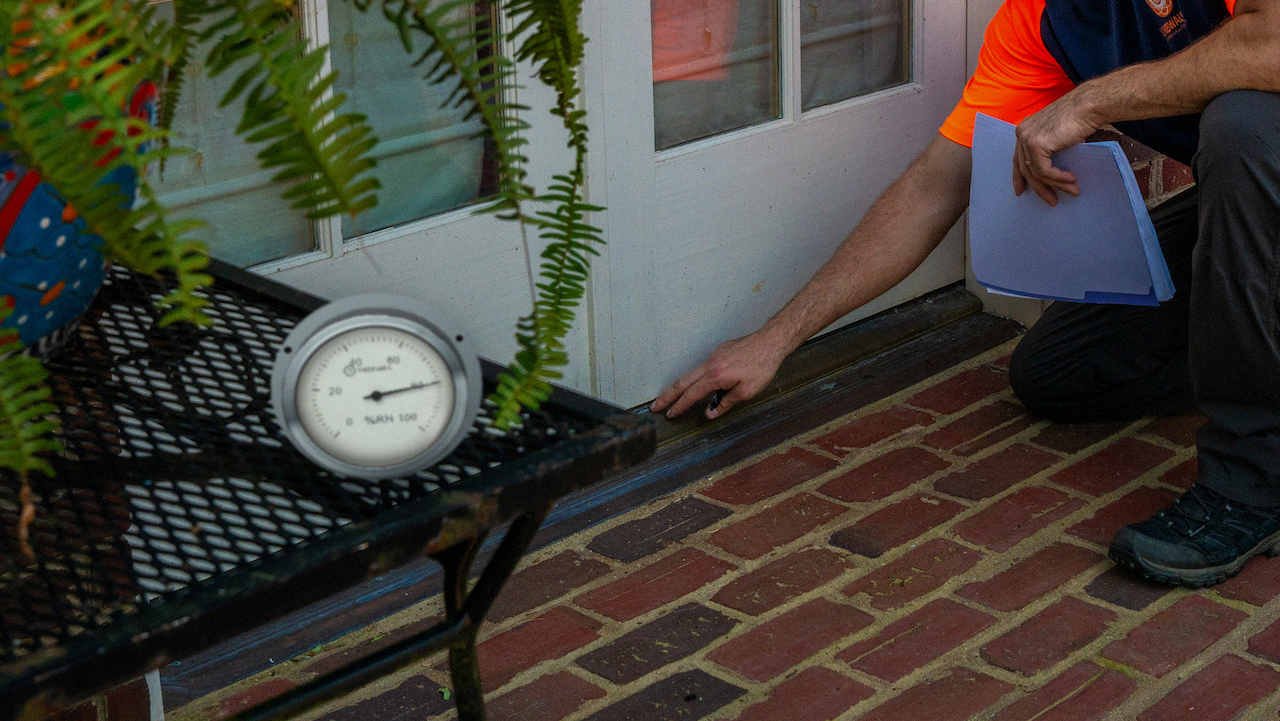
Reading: 80,%
